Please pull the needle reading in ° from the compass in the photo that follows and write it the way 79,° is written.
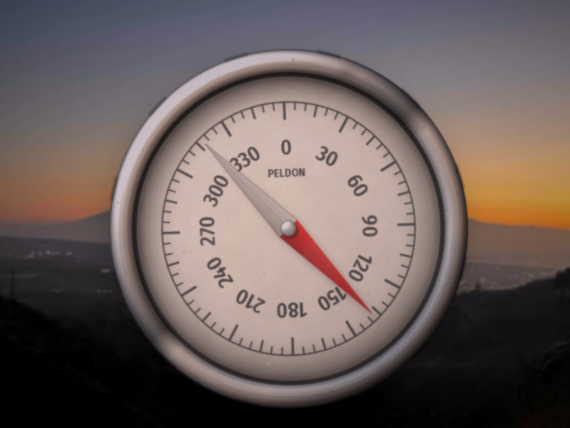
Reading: 137.5,°
